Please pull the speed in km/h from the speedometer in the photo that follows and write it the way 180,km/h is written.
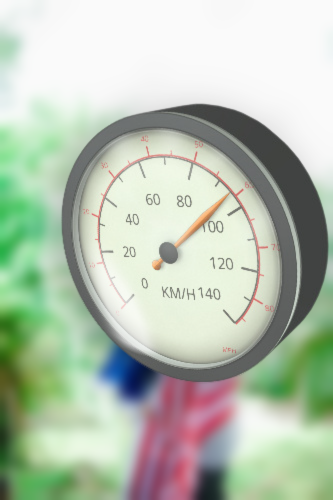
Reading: 95,km/h
